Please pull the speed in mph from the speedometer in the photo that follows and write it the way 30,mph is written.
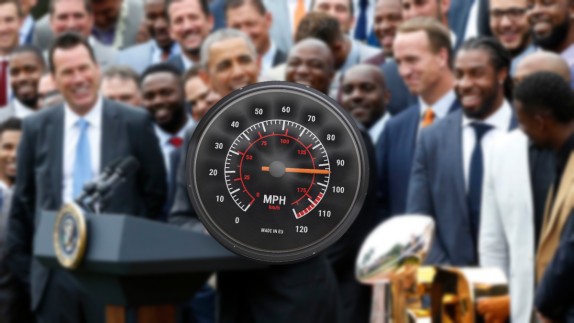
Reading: 94,mph
